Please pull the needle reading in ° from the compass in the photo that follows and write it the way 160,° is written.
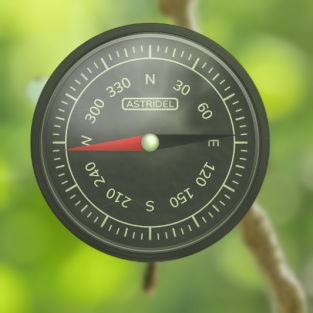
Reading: 265,°
